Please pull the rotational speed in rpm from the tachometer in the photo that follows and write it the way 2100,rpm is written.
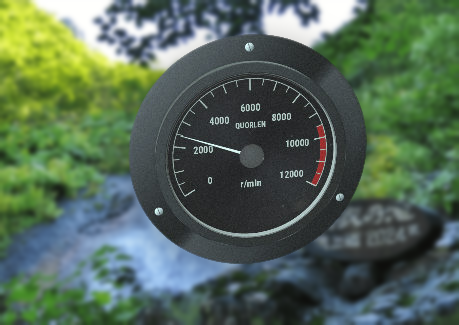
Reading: 2500,rpm
